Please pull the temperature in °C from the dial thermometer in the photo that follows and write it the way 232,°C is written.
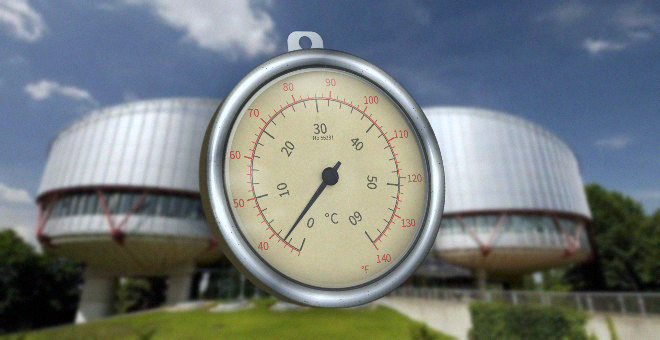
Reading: 3,°C
